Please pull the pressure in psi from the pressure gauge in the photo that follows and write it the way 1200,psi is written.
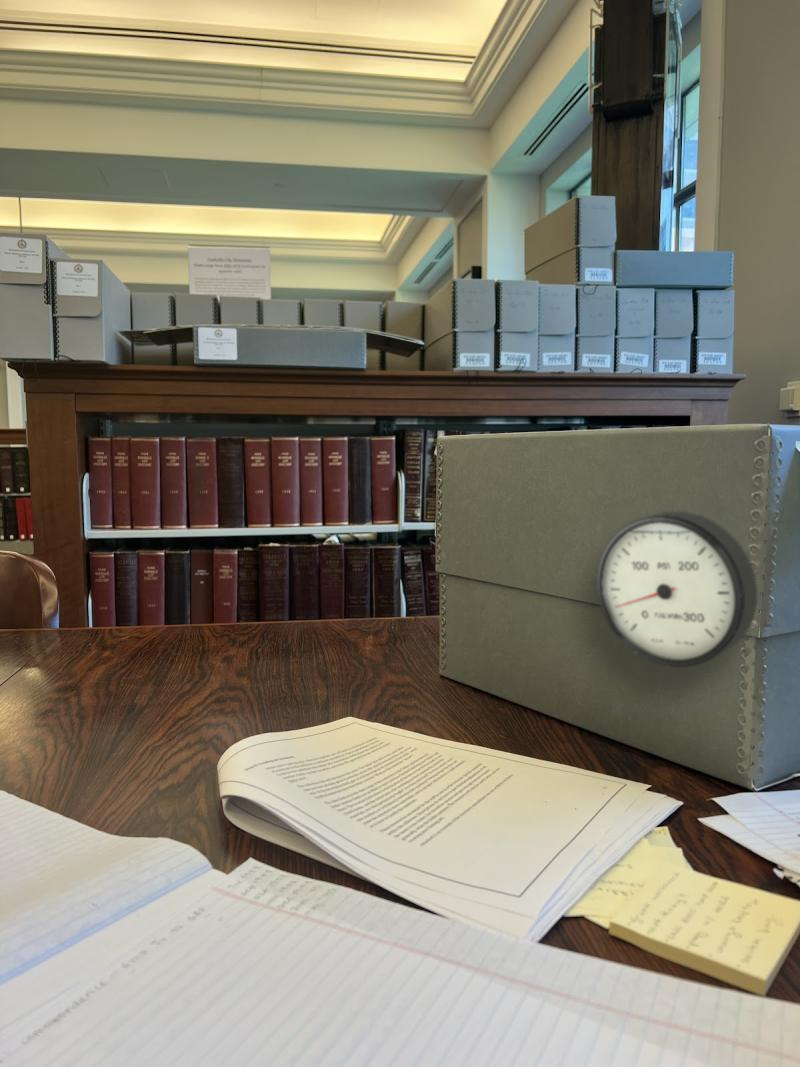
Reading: 30,psi
